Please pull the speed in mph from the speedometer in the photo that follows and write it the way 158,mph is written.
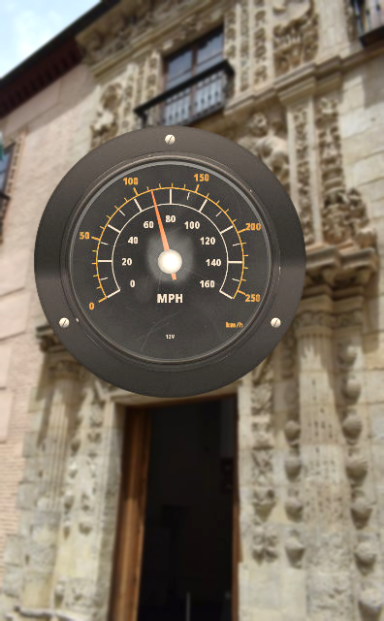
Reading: 70,mph
